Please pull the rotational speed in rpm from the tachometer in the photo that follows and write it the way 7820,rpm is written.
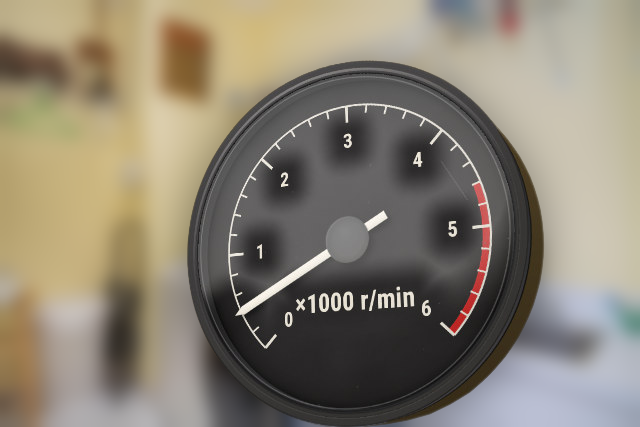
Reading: 400,rpm
